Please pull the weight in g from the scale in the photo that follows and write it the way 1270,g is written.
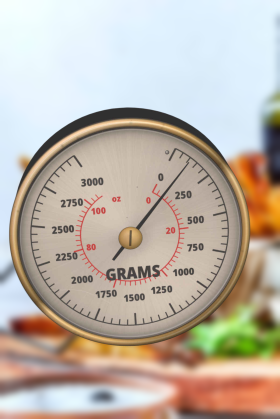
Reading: 100,g
